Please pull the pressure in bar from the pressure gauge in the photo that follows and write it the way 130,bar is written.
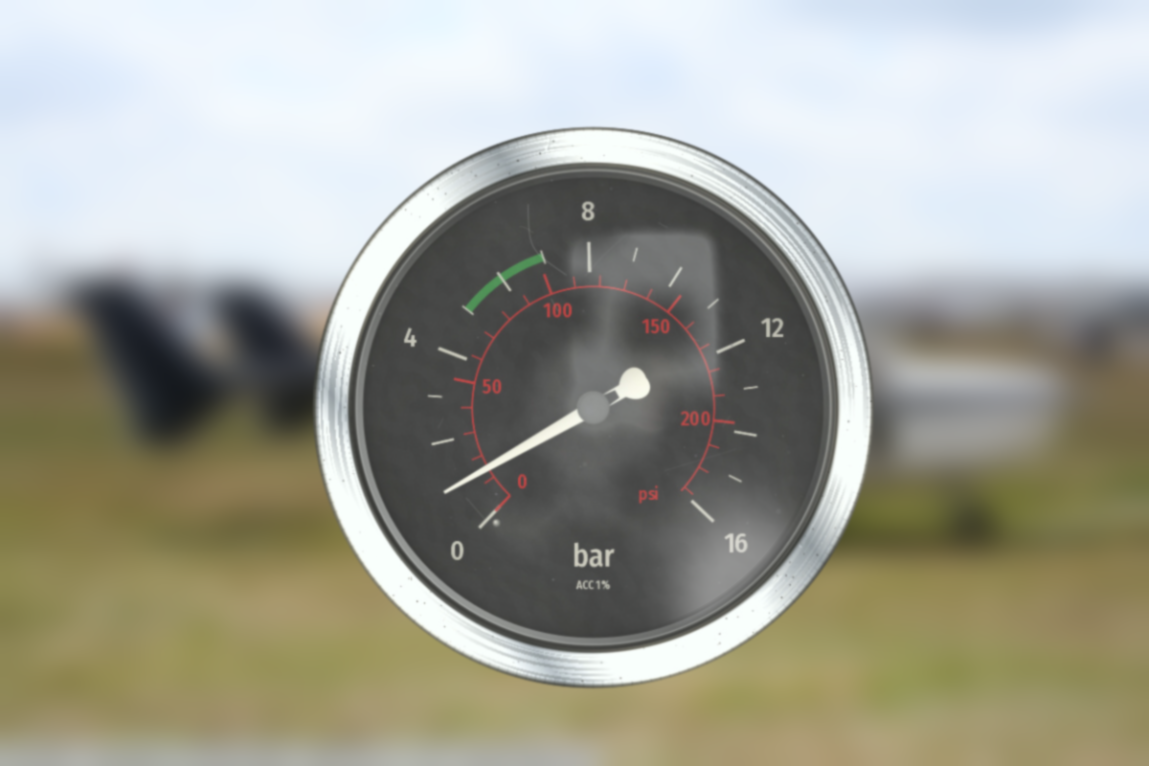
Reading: 1,bar
